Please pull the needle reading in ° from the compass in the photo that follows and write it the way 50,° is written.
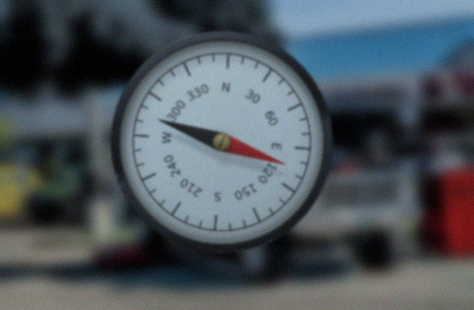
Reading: 105,°
